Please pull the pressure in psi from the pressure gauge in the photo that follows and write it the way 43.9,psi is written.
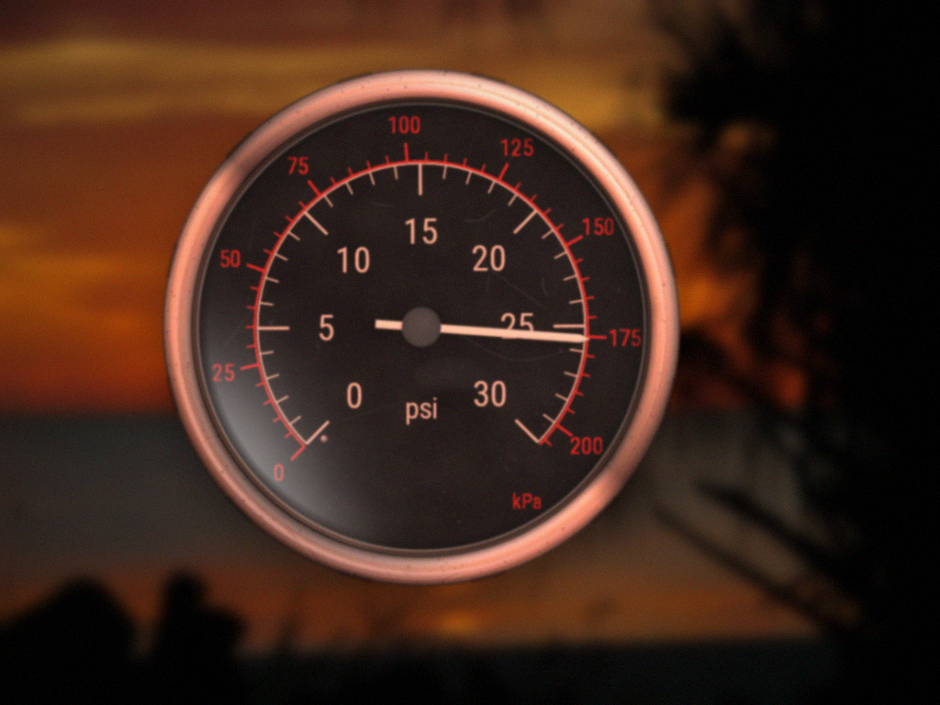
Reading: 25.5,psi
